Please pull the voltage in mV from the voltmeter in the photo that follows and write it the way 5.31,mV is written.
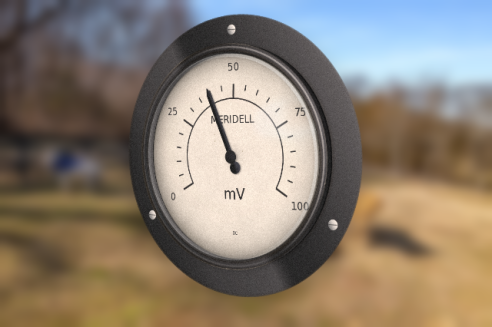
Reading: 40,mV
